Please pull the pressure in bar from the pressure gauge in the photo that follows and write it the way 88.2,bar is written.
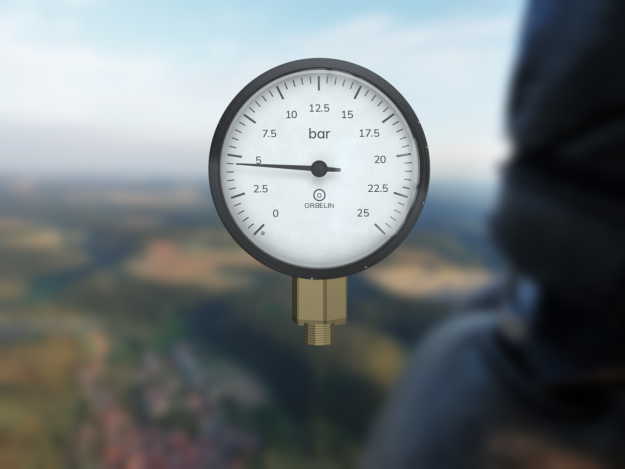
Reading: 4.5,bar
